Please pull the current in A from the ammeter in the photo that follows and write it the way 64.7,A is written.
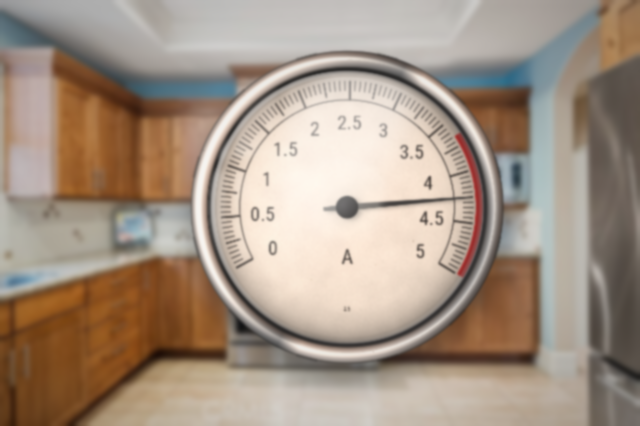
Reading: 4.25,A
